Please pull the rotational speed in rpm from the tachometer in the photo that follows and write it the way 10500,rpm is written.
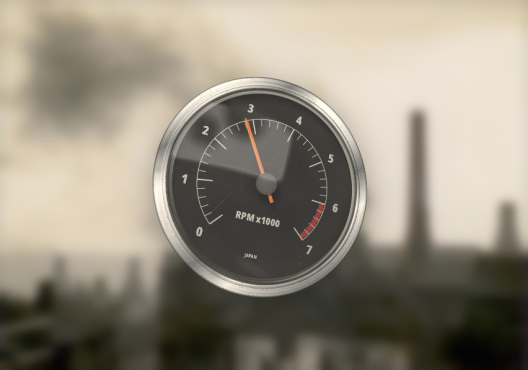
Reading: 2800,rpm
